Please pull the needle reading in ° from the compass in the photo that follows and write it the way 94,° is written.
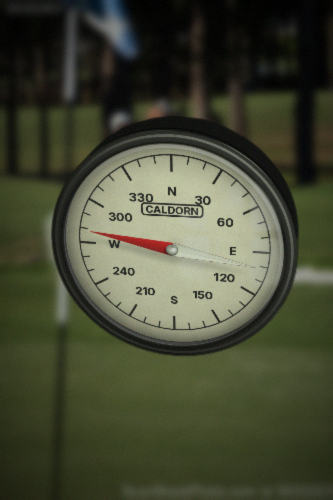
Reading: 280,°
